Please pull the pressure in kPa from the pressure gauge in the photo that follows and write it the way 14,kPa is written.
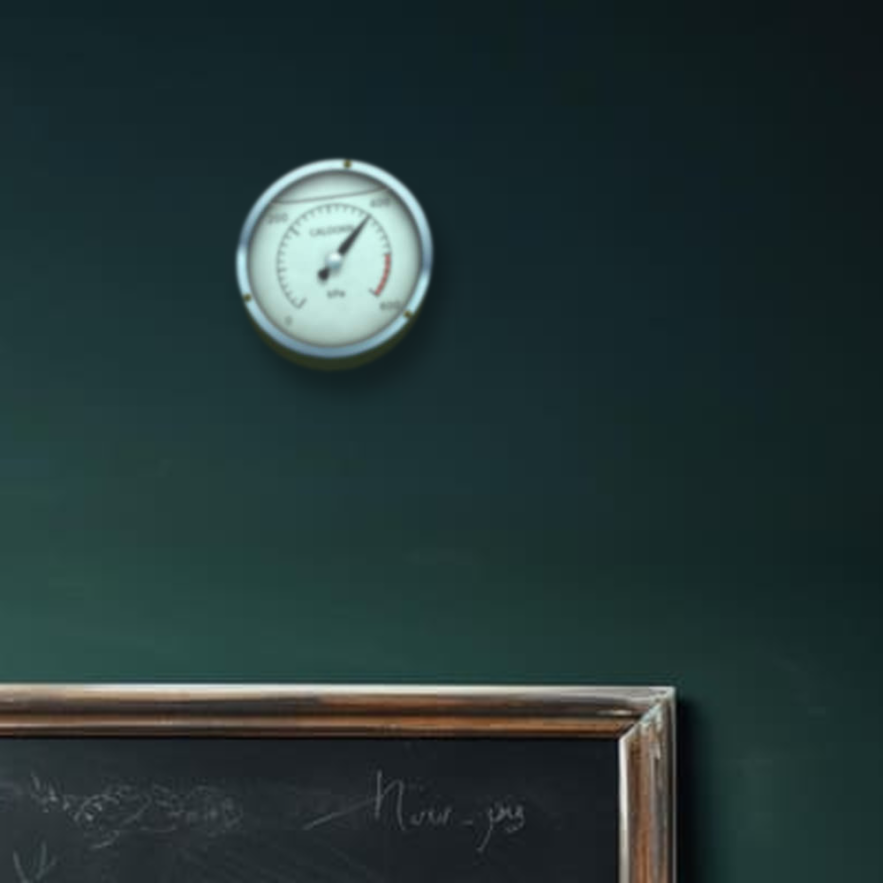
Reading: 400,kPa
